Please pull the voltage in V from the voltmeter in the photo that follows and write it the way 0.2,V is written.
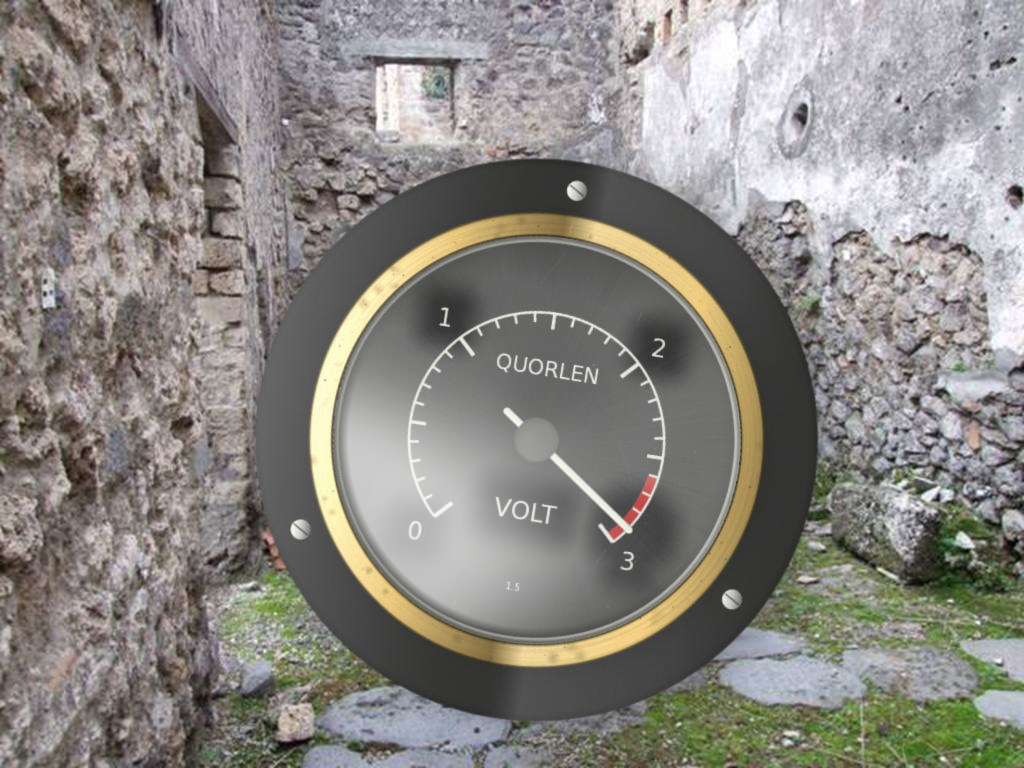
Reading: 2.9,V
